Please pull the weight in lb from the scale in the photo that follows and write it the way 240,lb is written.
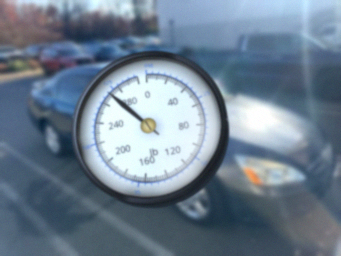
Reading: 270,lb
